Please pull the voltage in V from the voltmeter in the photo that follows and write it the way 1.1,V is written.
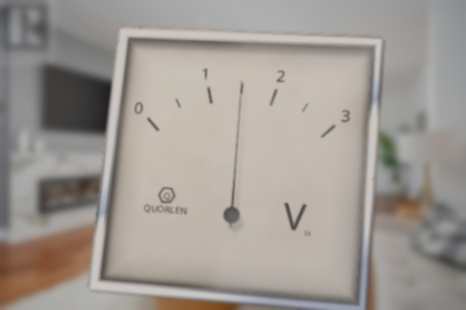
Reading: 1.5,V
